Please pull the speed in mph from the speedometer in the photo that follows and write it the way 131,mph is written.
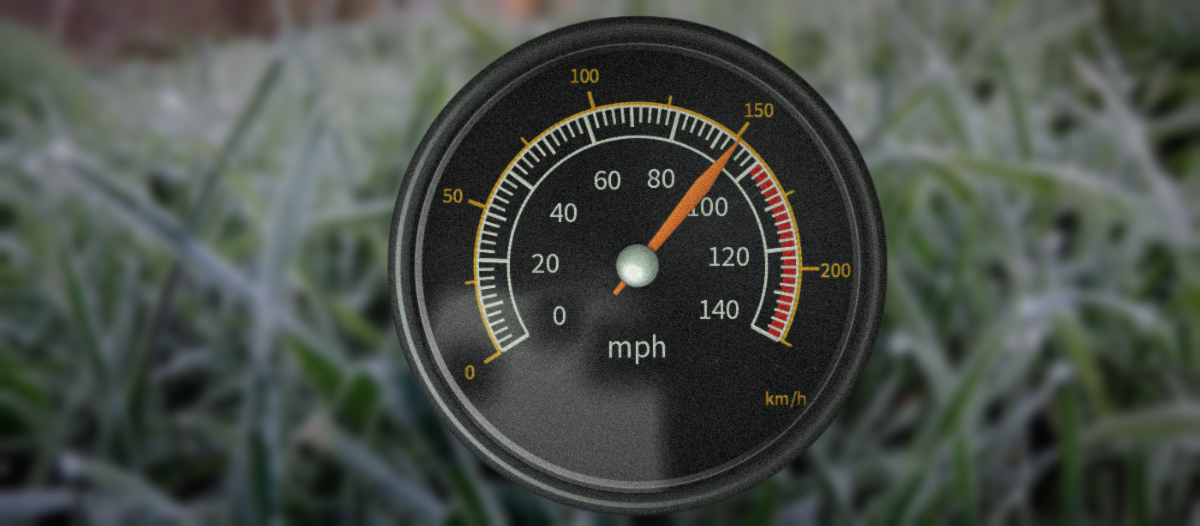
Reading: 94,mph
